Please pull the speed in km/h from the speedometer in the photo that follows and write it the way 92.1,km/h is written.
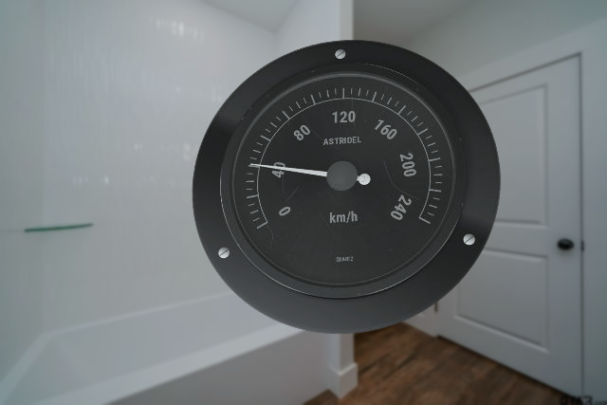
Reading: 40,km/h
